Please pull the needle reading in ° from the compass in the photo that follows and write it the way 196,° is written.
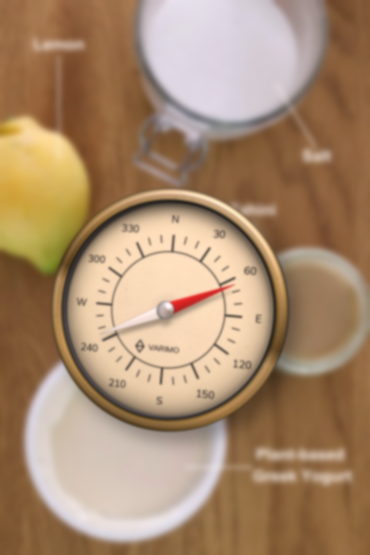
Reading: 65,°
